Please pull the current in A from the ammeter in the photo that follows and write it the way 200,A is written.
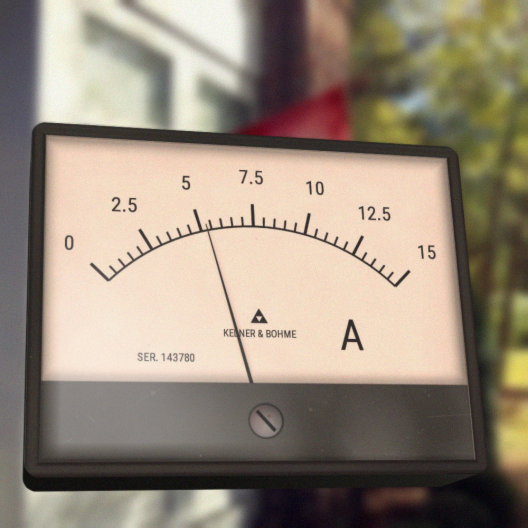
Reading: 5.25,A
